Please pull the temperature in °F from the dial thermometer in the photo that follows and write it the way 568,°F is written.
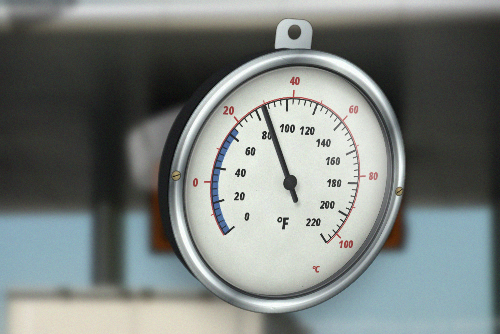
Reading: 84,°F
